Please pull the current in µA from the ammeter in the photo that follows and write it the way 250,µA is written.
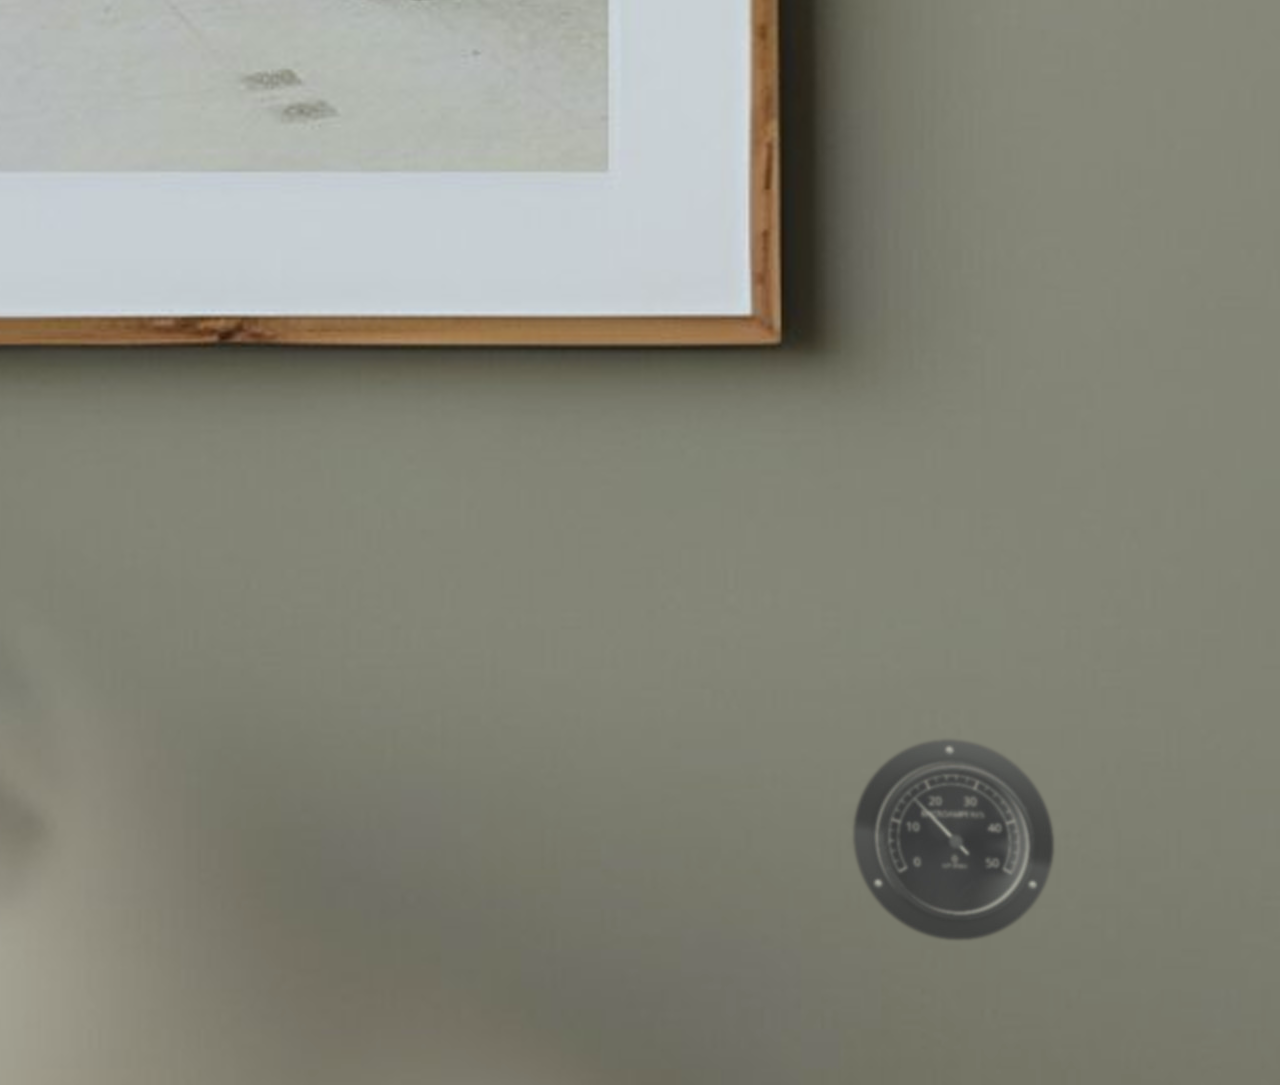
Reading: 16,µA
